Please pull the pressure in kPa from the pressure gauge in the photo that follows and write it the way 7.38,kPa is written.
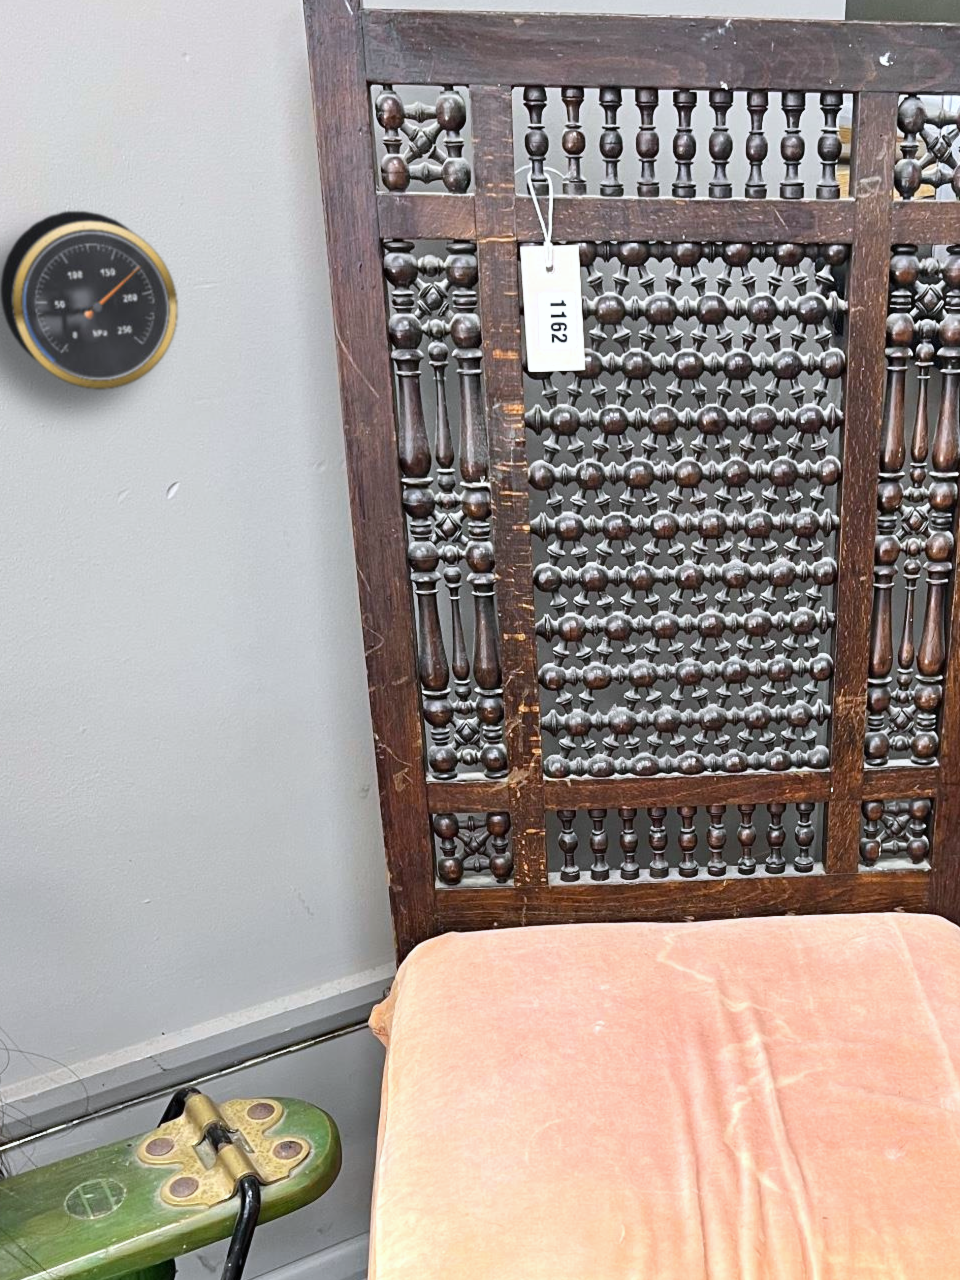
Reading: 175,kPa
